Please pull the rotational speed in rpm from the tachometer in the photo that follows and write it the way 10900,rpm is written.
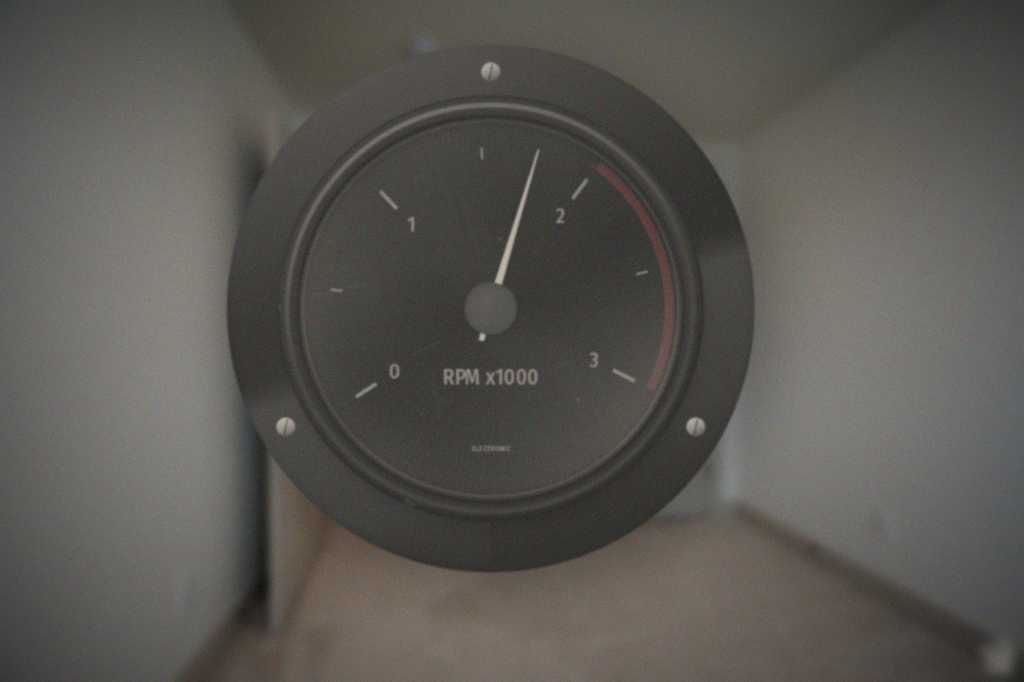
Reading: 1750,rpm
